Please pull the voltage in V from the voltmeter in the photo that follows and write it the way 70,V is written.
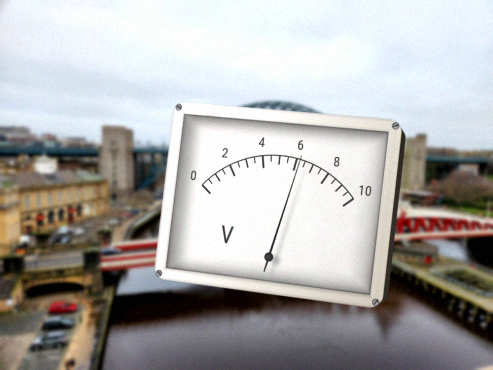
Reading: 6.25,V
